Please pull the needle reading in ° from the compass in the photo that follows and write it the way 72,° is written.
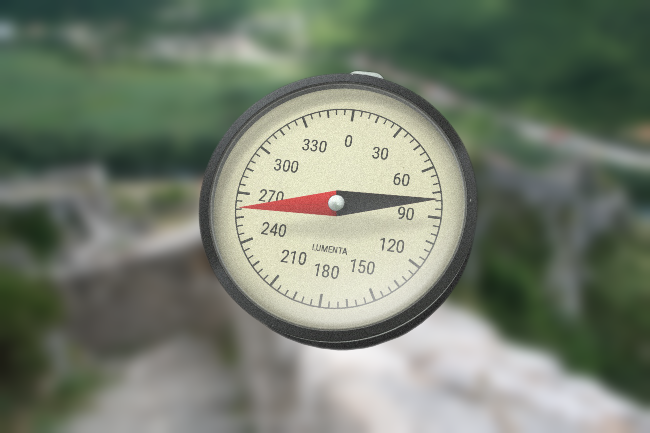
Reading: 260,°
